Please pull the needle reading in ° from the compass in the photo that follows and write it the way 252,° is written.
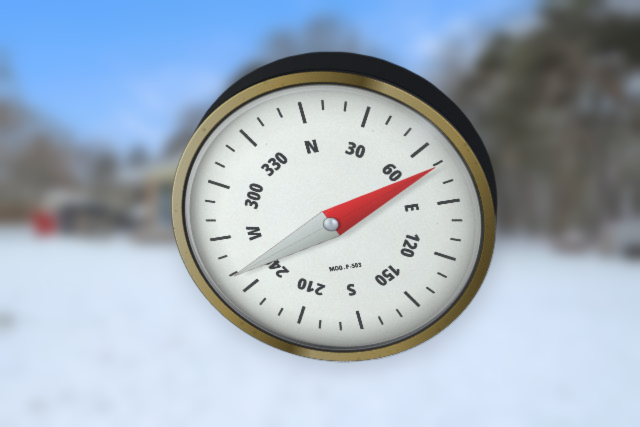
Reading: 70,°
